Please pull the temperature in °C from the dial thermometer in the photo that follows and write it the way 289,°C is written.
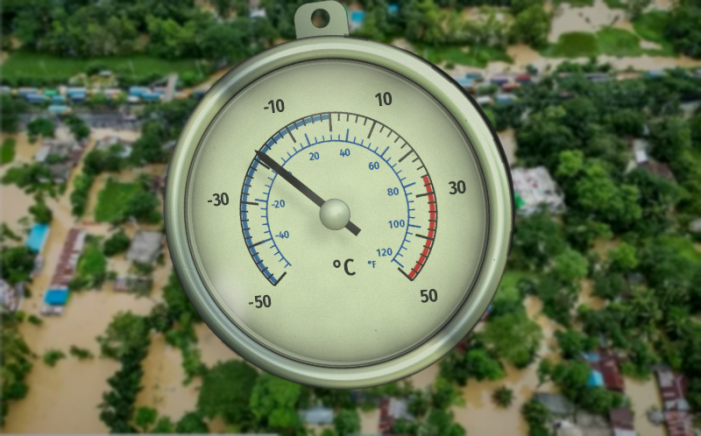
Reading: -18,°C
